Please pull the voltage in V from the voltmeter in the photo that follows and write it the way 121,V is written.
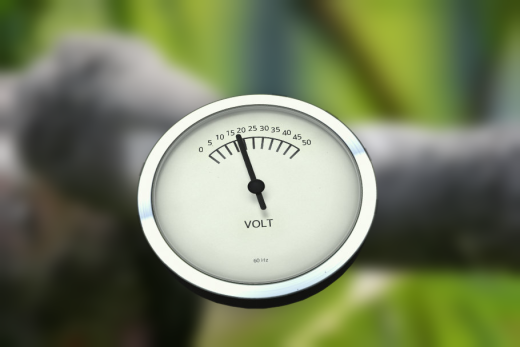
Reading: 17.5,V
